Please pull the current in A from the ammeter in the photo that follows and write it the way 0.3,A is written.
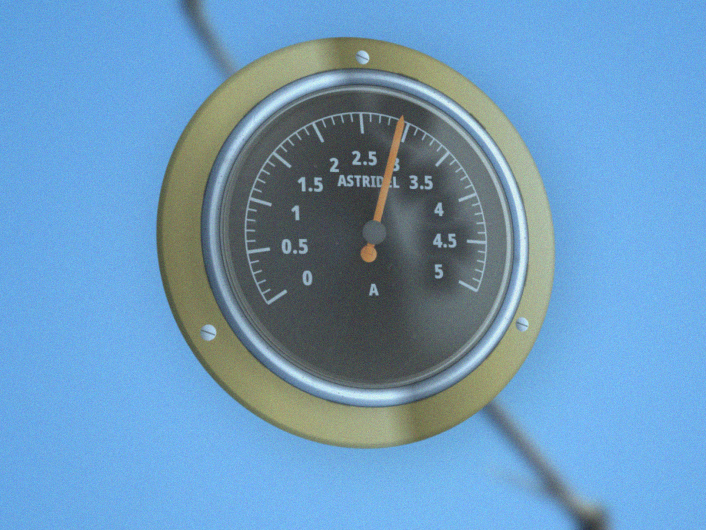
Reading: 2.9,A
